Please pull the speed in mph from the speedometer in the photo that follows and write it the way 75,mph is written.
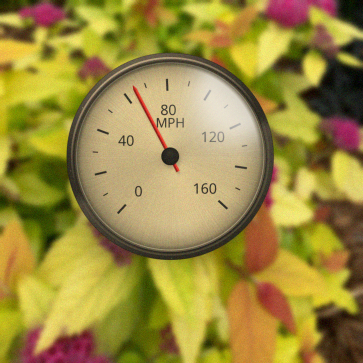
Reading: 65,mph
